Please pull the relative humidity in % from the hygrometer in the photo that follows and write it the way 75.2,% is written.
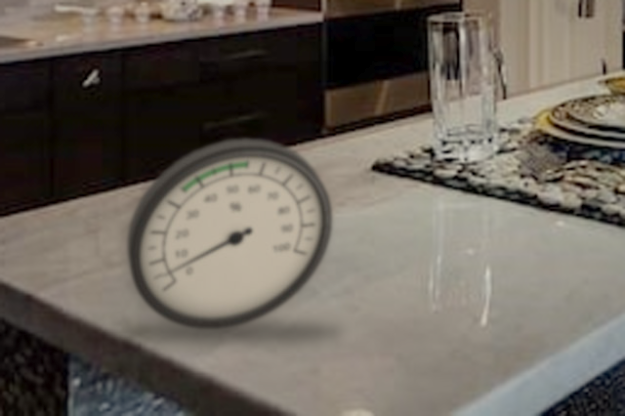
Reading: 5,%
